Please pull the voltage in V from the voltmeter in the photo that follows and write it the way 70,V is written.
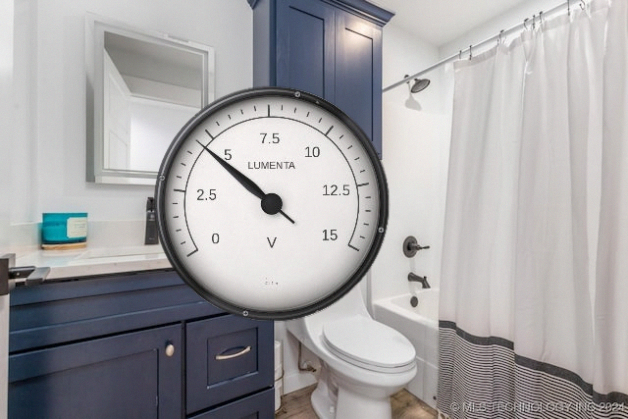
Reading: 4.5,V
